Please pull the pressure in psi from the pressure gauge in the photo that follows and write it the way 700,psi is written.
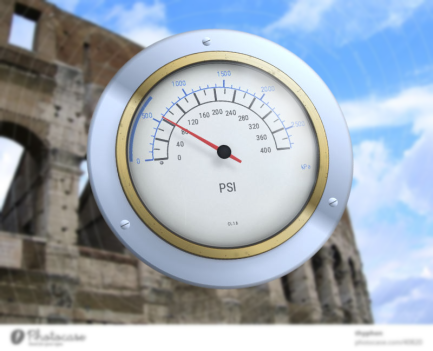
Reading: 80,psi
